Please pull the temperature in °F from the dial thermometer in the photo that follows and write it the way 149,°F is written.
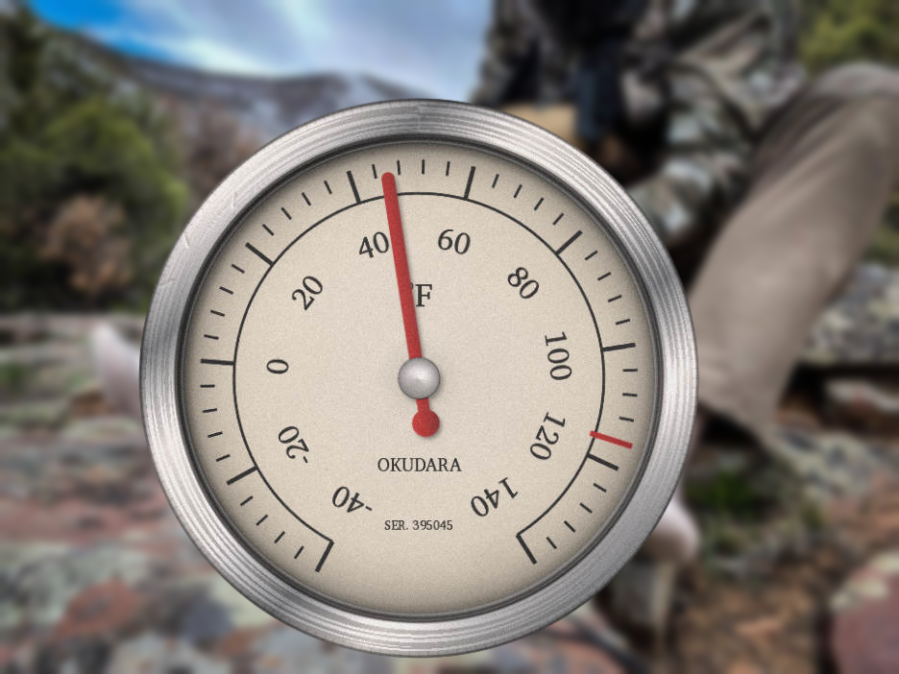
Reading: 46,°F
